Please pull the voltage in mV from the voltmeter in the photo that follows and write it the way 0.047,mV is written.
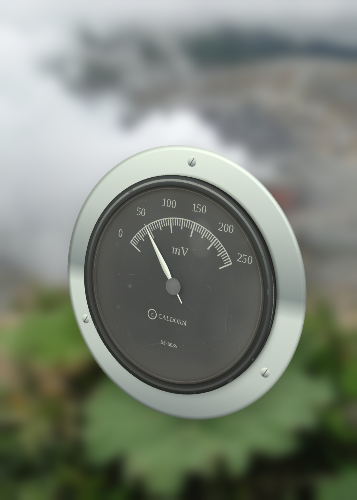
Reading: 50,mV
